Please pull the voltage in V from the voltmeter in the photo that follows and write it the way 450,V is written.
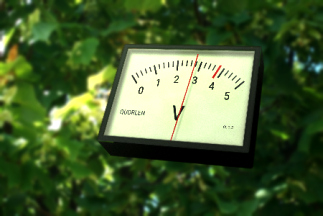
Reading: 2.8,V
